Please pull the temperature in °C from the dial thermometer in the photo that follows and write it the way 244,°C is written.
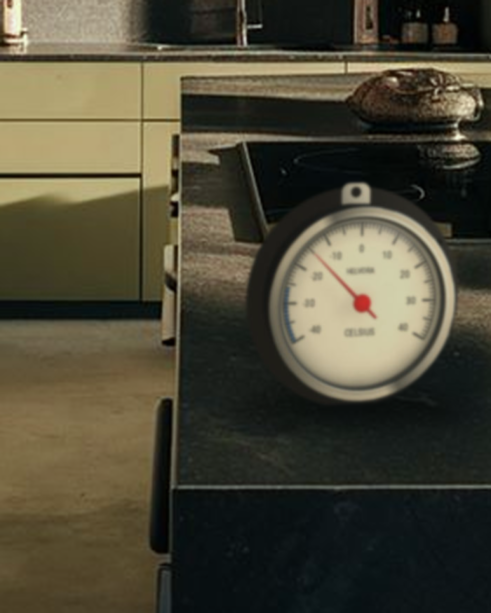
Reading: -15,°C
